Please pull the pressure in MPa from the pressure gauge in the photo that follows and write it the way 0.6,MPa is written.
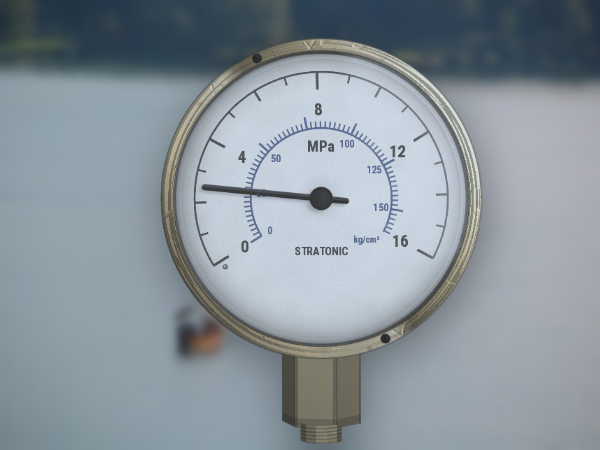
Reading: 2.5,MPa
